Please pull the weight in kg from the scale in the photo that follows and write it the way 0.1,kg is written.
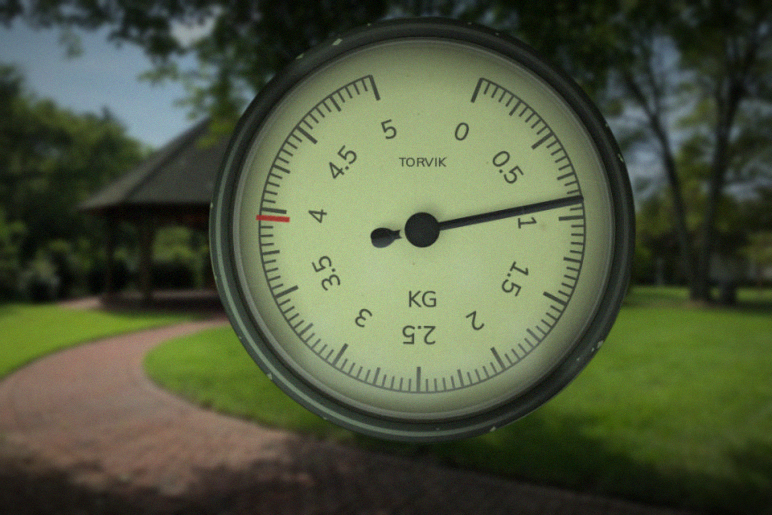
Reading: 0.9,kg
